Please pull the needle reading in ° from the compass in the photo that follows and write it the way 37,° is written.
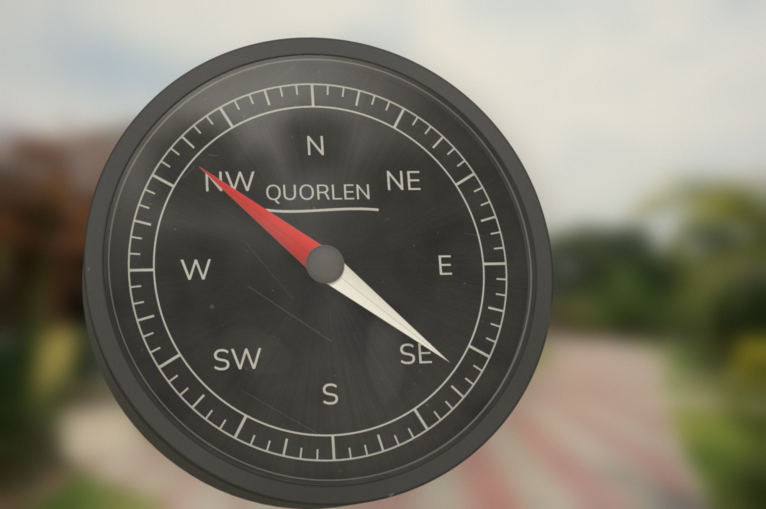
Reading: 310,°
